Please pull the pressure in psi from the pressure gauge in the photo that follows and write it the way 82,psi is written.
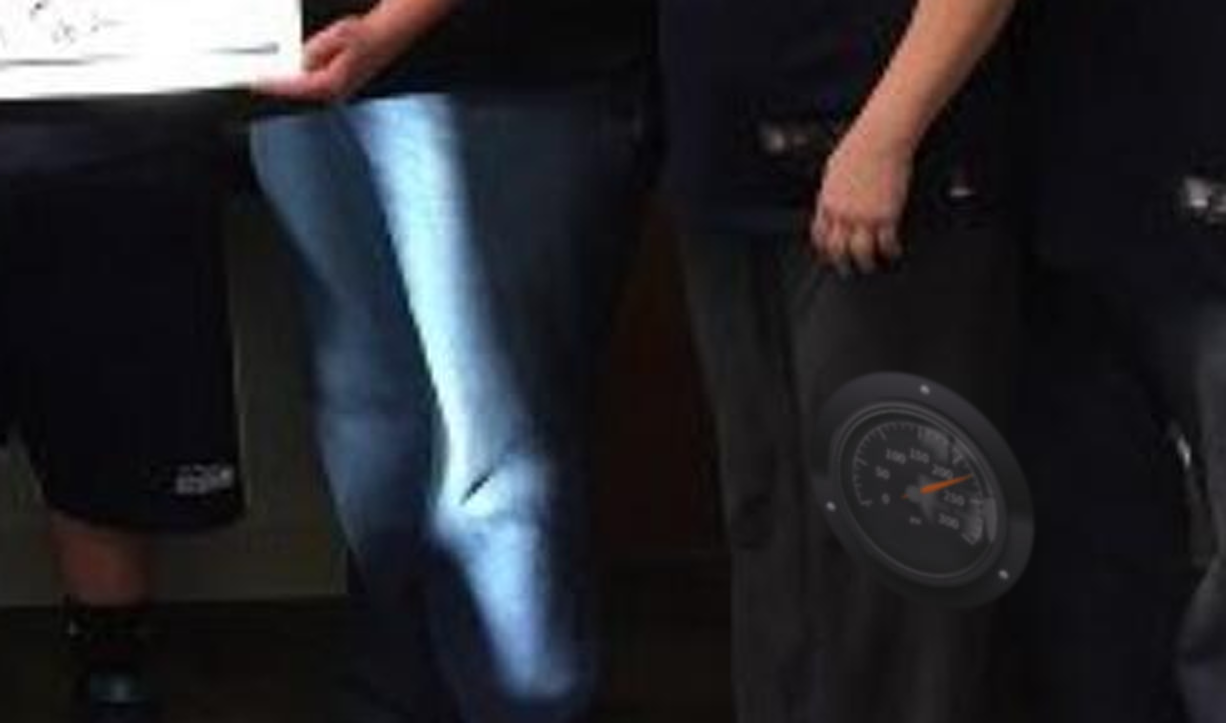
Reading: 220,psi
